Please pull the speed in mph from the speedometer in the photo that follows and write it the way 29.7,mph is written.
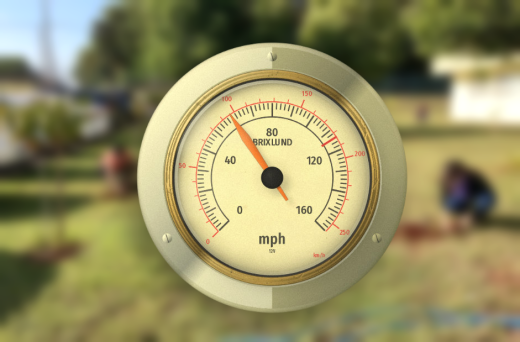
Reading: 60,mph
